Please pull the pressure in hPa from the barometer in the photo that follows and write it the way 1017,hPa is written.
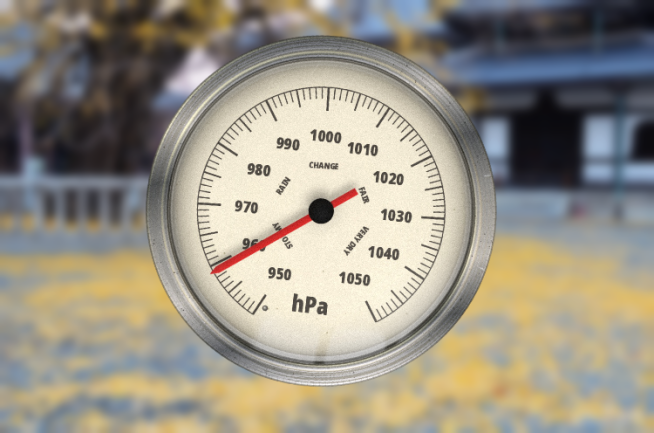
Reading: 959,hPa
